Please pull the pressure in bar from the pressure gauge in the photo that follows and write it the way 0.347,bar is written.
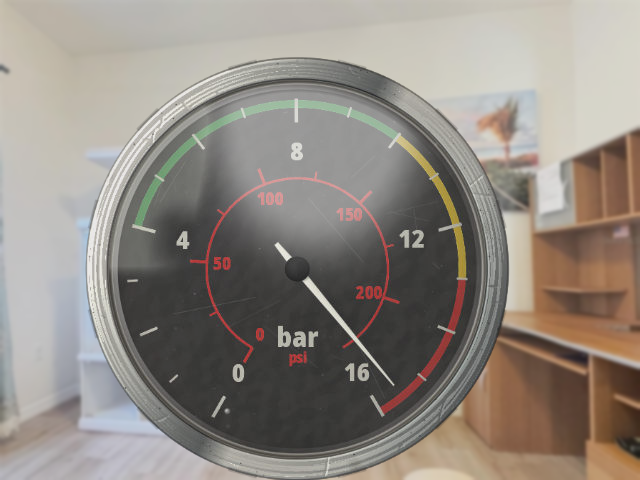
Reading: 15.5,bar
